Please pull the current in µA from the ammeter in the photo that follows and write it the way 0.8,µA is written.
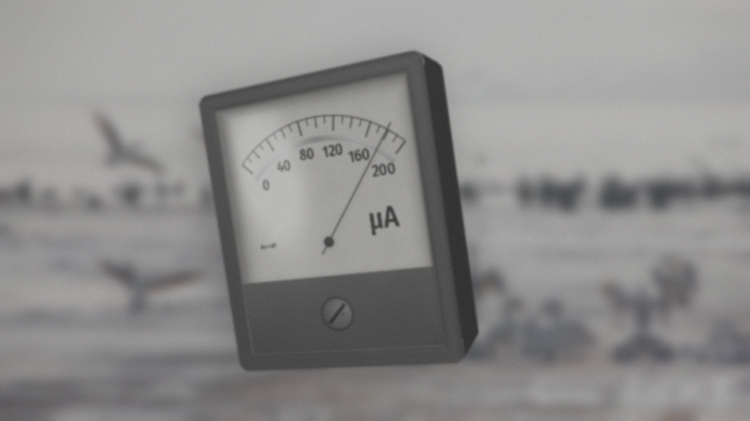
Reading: 180,µA
